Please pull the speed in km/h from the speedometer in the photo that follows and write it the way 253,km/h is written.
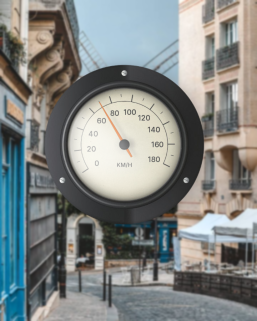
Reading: 70,km/h
